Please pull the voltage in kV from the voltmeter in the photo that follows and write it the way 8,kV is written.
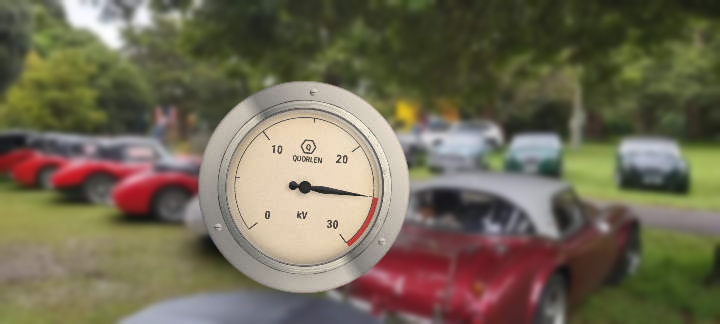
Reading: 25,kV
